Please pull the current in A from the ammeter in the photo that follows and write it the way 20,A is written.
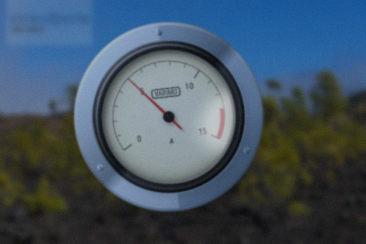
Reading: 5,A
